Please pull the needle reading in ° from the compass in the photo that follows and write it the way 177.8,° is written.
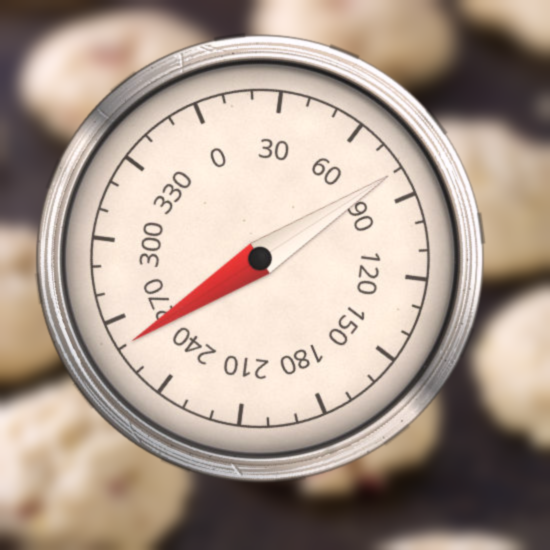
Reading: 260,°
